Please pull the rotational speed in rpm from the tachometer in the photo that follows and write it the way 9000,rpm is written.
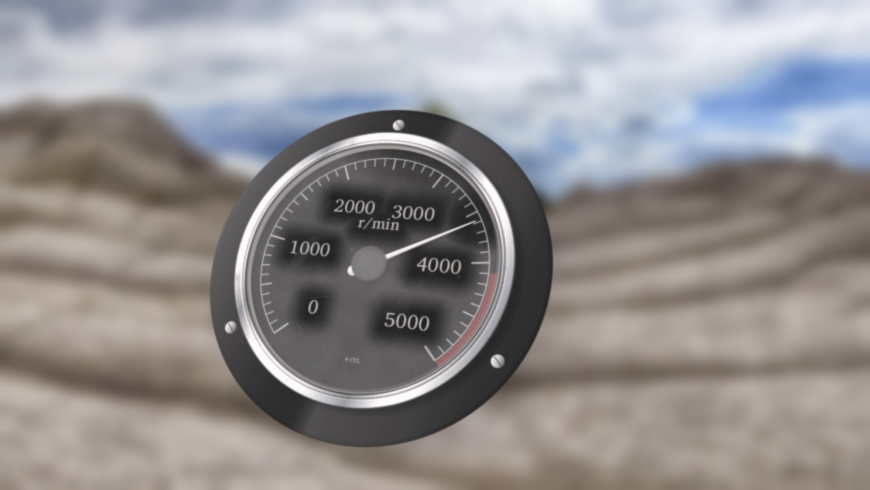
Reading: 3600,rpm
